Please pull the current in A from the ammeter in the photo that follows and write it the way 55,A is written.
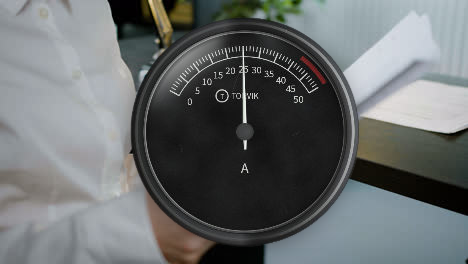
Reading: 25,A
